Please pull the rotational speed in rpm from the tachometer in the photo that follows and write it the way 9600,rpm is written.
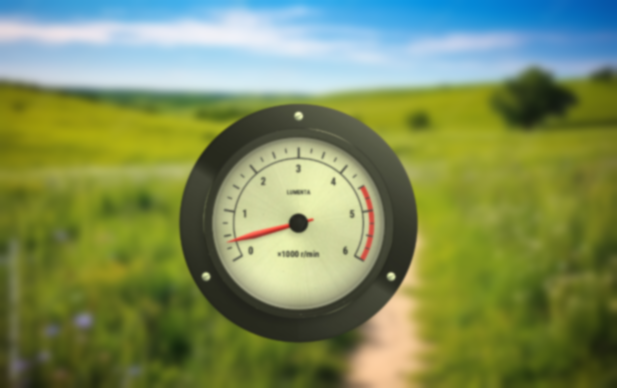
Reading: 375,rpm
